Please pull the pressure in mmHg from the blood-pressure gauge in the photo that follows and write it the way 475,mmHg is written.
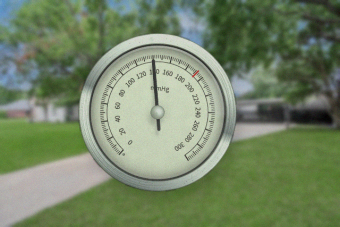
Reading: 140,mmHg
